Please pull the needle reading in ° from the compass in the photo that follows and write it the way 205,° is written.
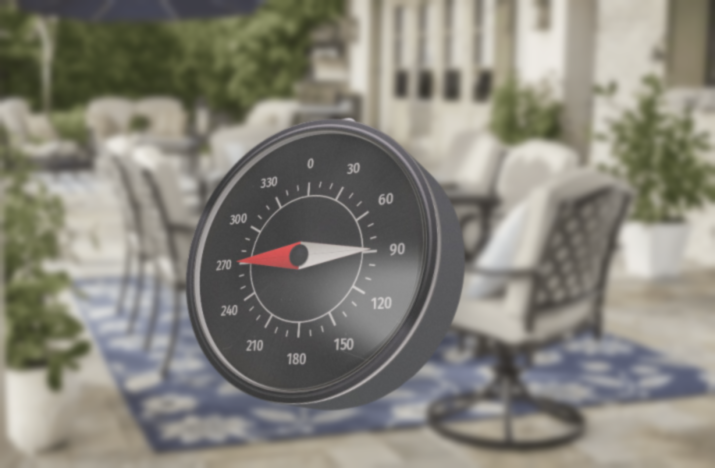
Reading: 270,°
